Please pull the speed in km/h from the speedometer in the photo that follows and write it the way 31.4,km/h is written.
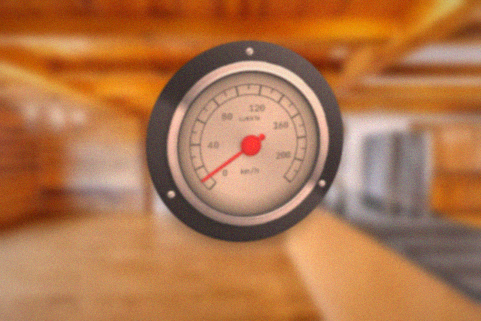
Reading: 10,km/h
